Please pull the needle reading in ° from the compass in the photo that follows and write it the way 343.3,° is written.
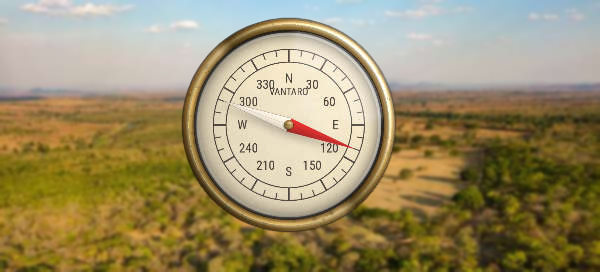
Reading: 110,°
